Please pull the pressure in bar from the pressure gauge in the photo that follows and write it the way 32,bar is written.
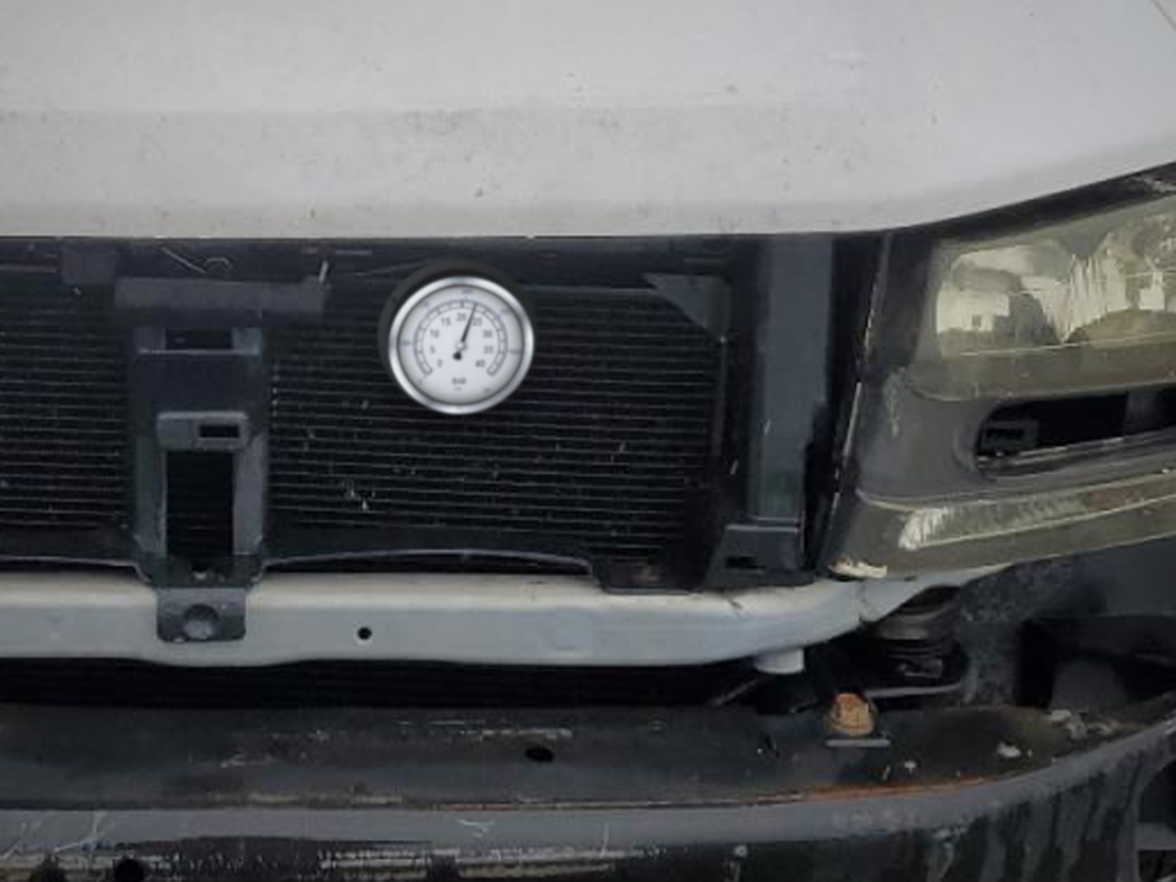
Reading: 22.5,bar
